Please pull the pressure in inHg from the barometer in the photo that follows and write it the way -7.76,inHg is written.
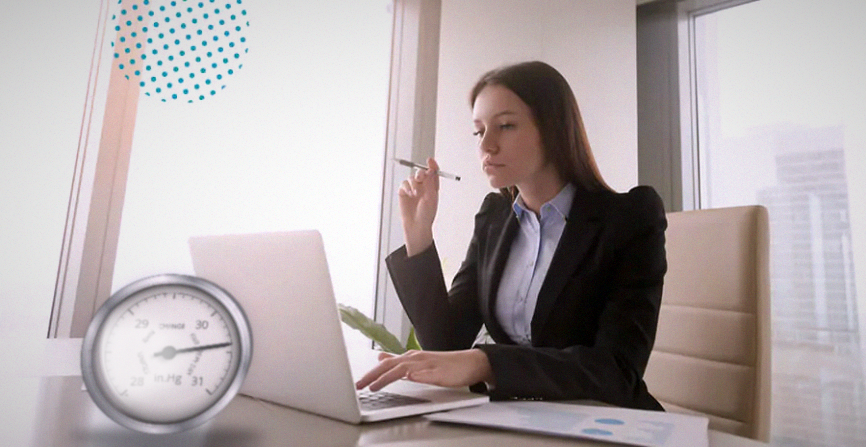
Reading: 30.4,inHg
